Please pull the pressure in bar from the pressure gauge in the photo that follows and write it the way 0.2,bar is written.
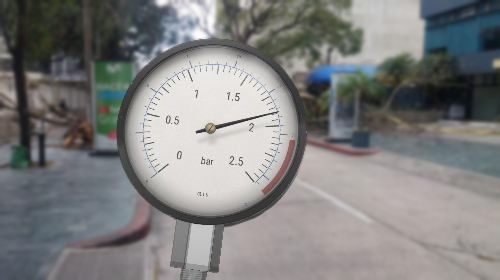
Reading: 1.9,bar
